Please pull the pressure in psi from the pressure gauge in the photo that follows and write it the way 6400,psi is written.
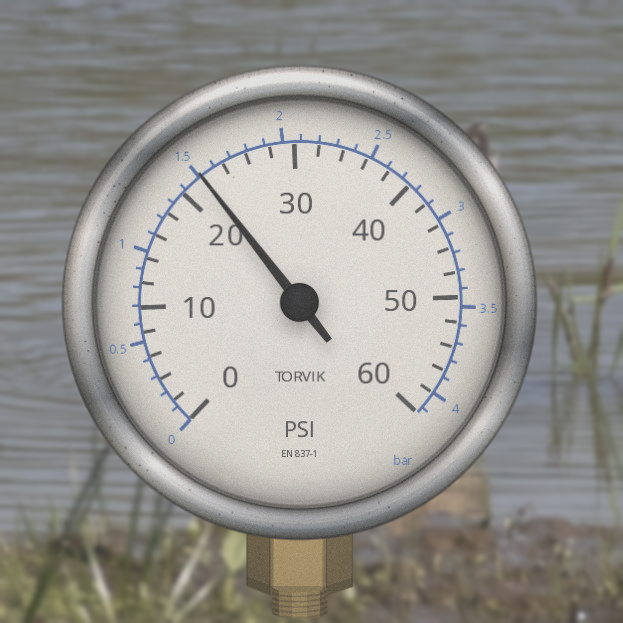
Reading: 22,psi
